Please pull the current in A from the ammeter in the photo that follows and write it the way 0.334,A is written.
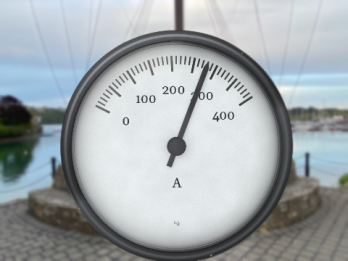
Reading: 280,A
